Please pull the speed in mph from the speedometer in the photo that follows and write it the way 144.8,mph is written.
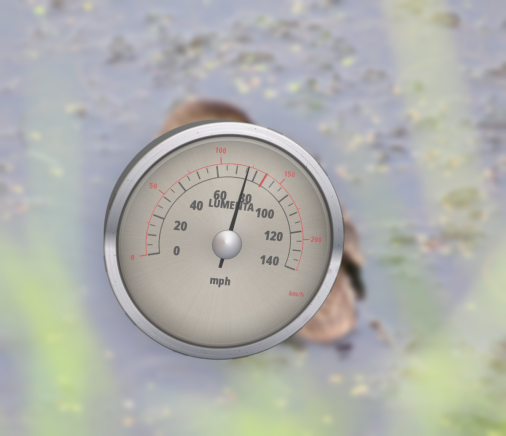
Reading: 75,mph
